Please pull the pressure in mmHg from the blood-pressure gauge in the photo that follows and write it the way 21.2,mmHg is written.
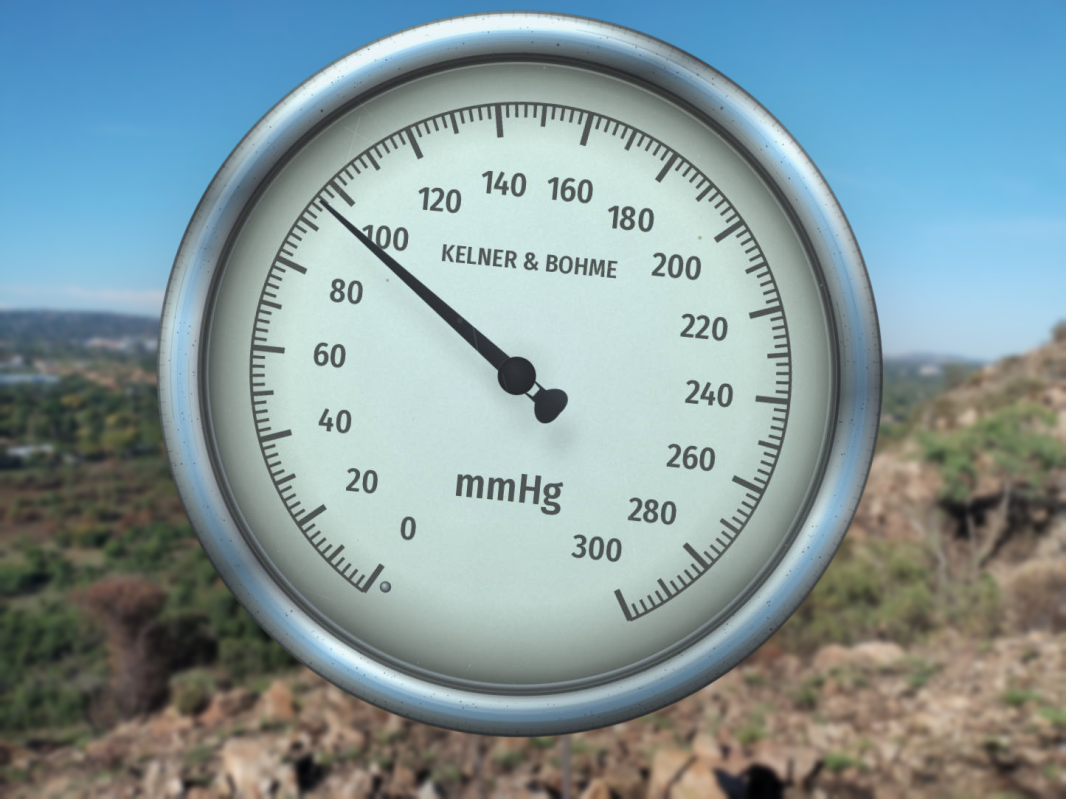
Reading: 96,mmHg
